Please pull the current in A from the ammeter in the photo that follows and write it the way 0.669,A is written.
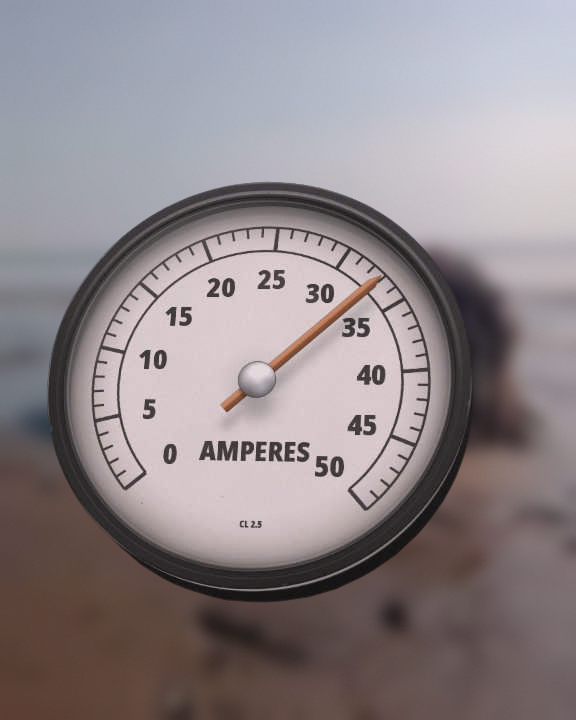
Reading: 33,A
